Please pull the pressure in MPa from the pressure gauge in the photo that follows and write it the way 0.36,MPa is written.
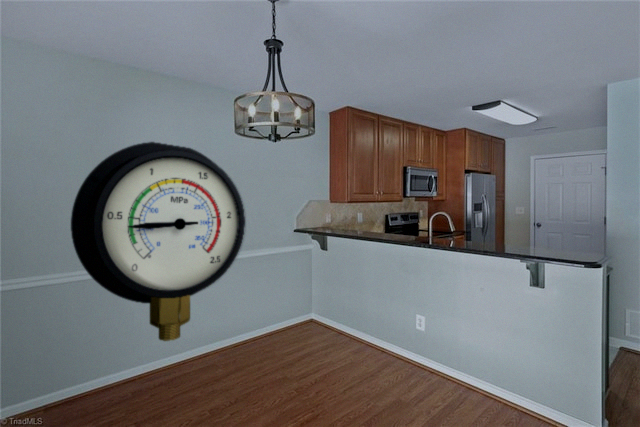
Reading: 0.4,MPa
